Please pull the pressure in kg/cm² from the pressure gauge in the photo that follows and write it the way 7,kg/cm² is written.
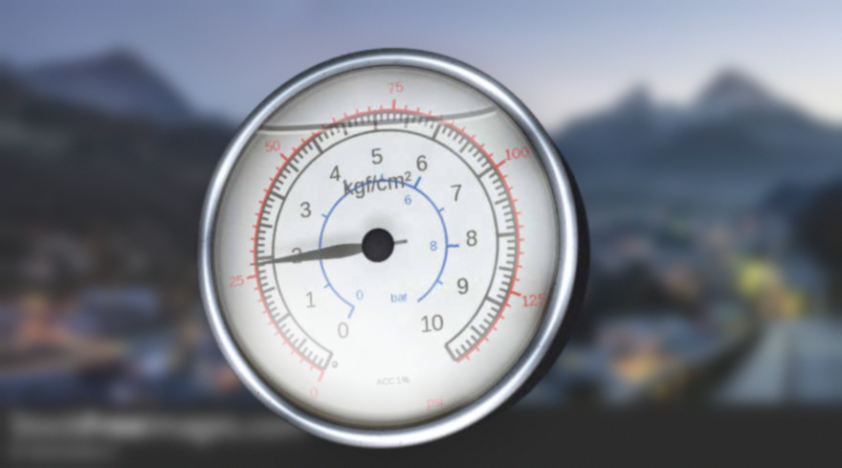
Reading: 1.9,kg/cm²
